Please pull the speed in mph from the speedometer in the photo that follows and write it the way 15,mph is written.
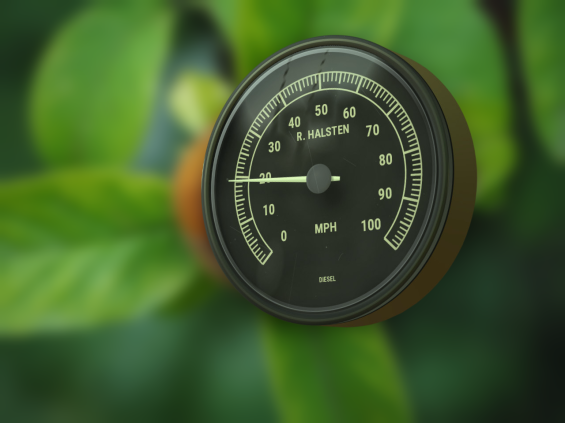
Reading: 19,mph
